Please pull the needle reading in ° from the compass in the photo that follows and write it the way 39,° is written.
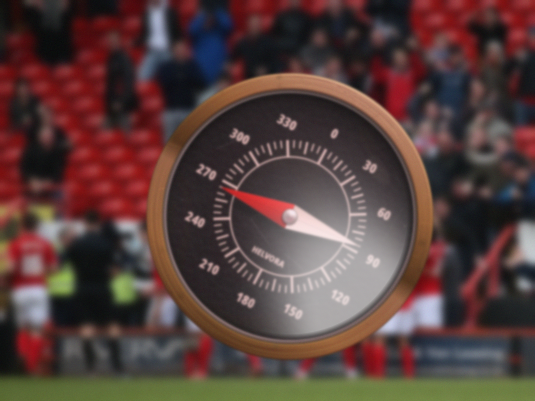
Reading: 265,°
